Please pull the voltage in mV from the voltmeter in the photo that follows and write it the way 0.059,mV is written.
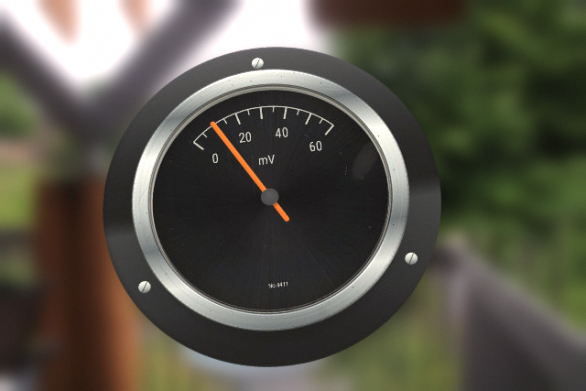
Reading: 10,mV
